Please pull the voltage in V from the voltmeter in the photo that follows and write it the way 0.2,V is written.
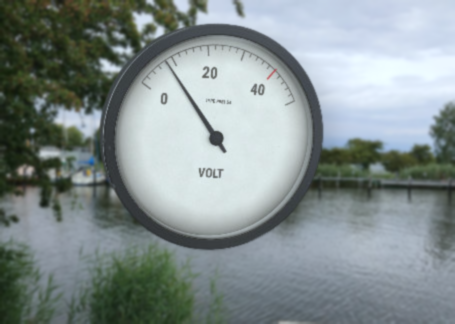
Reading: 8,V
